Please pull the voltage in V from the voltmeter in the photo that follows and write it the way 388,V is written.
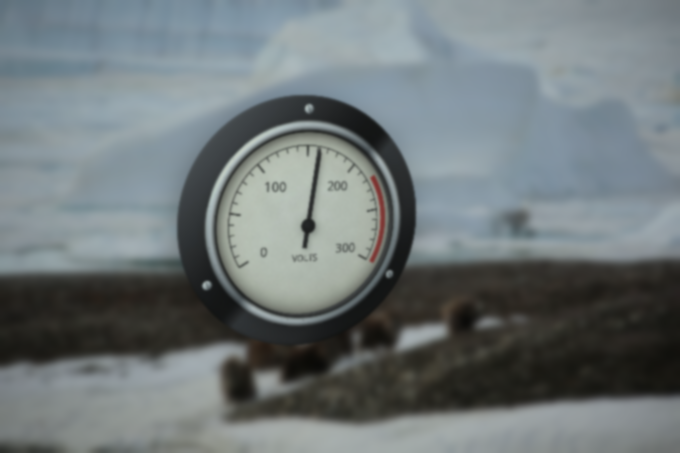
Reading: 160,V
